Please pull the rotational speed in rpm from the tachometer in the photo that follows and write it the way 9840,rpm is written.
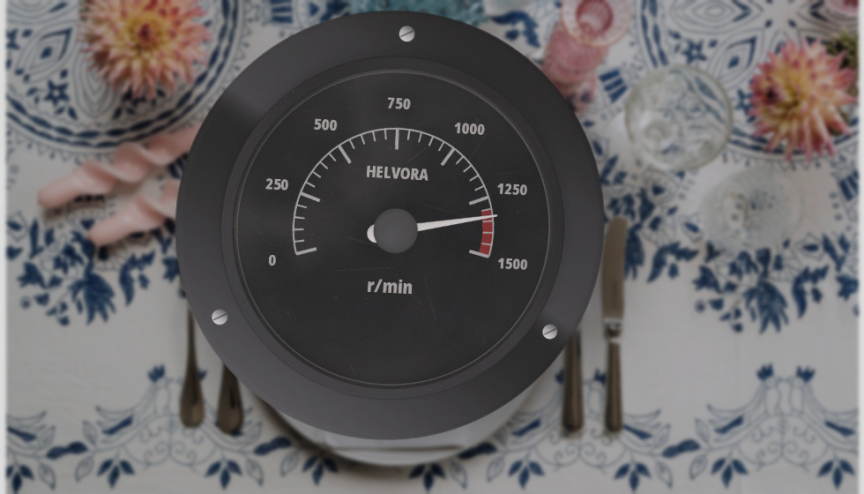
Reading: 1325,rpm
